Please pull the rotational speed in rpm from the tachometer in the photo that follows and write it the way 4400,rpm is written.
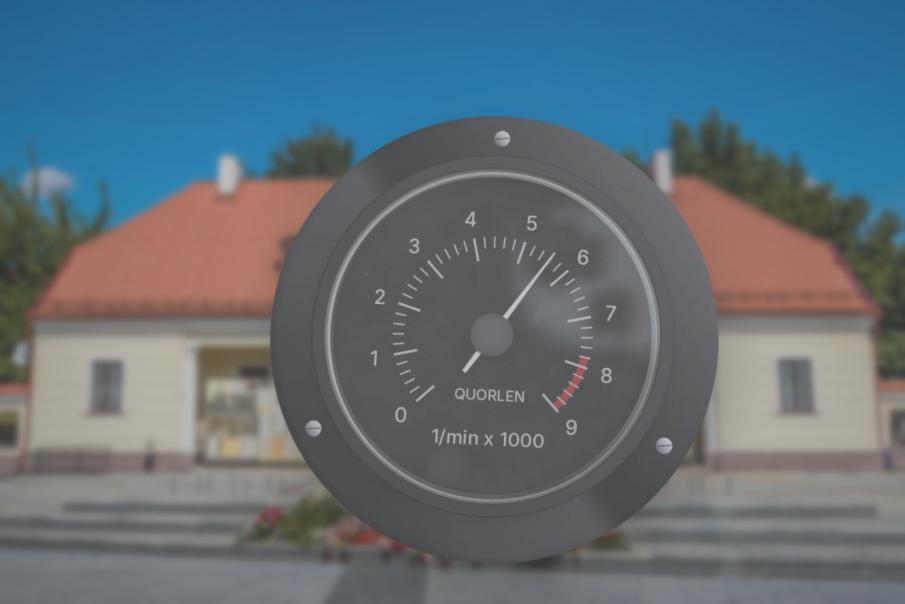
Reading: 5600,rpm
